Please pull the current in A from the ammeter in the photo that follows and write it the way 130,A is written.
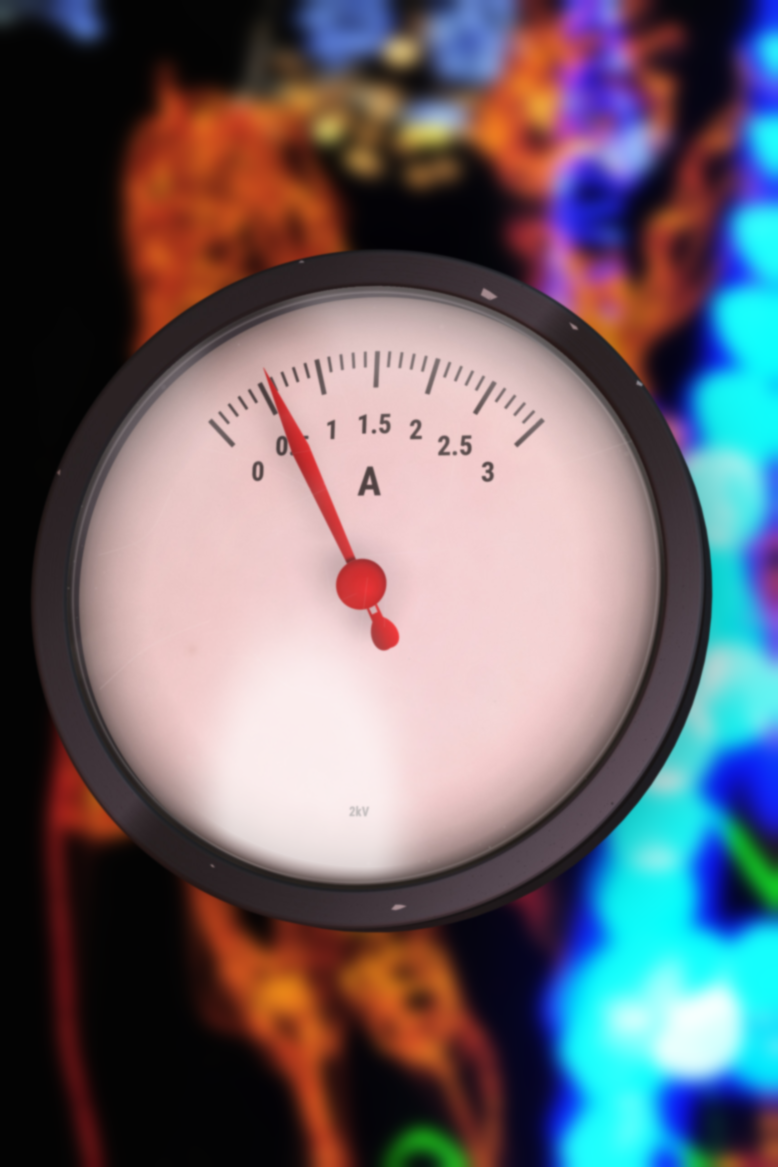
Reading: 0.6,A
